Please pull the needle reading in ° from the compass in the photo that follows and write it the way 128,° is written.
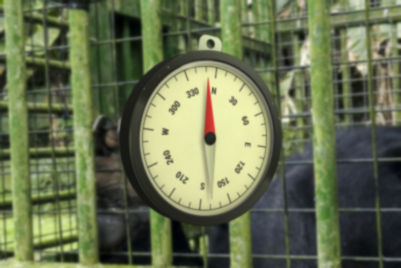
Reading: 350,°
